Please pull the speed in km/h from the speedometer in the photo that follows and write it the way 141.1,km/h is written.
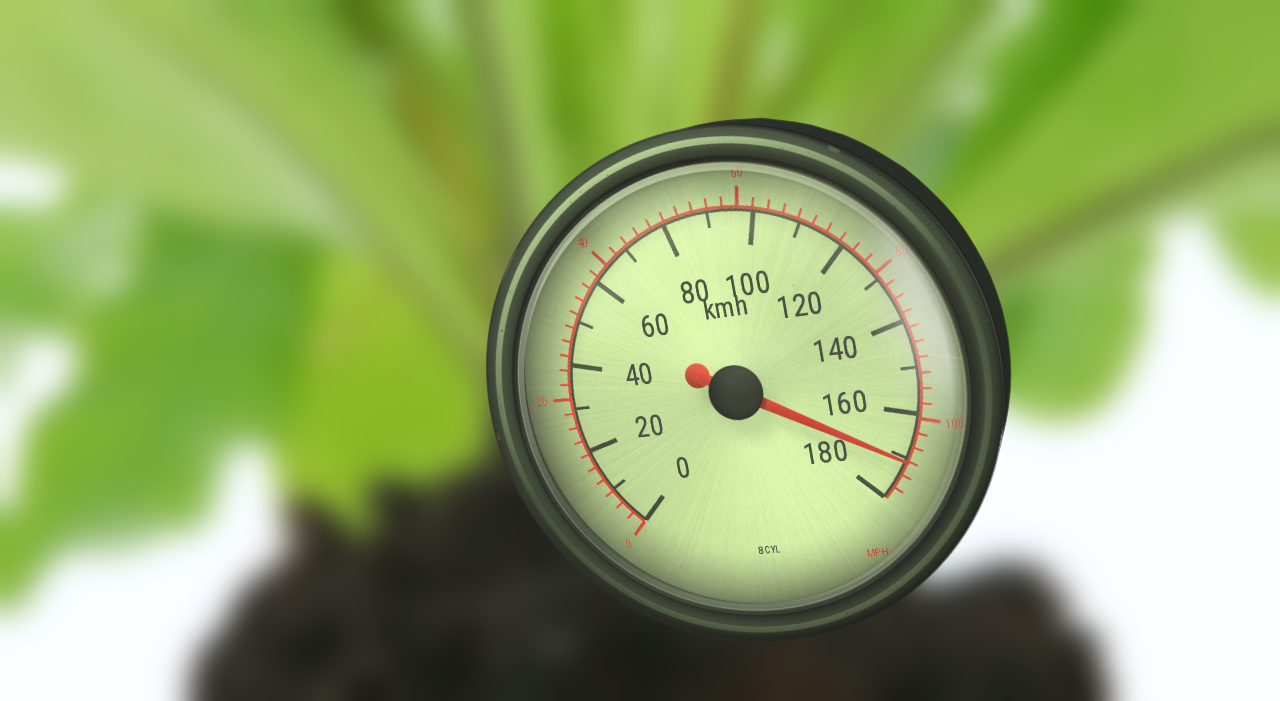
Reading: 170,km/h
